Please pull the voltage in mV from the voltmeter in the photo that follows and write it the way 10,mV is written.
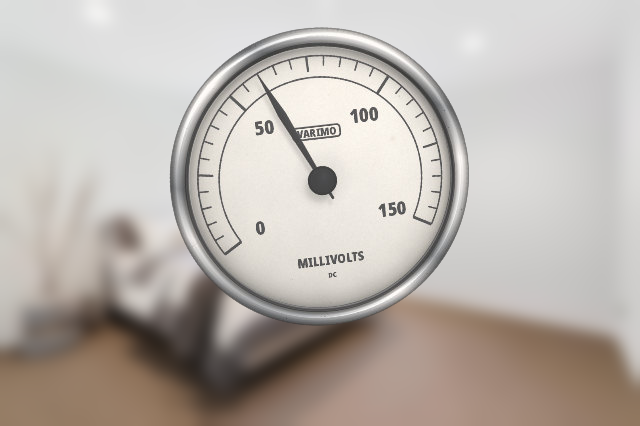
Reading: 60,mV
